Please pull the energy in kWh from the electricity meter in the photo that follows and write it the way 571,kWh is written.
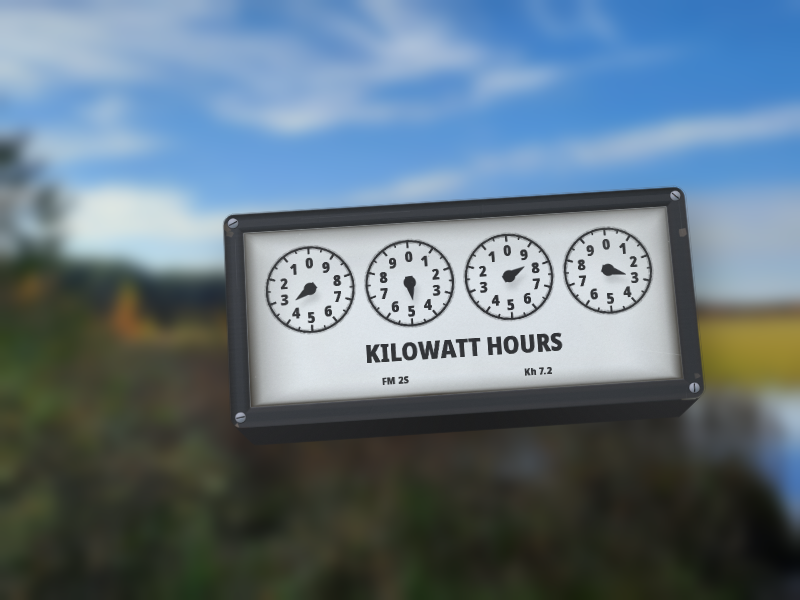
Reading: 3483,kWh
